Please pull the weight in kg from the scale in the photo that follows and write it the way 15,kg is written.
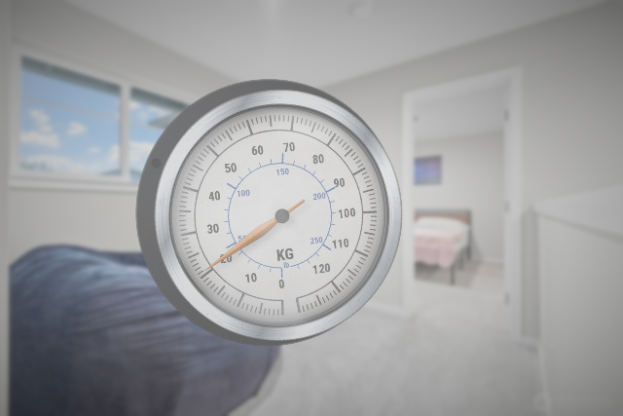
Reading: 21,kg
